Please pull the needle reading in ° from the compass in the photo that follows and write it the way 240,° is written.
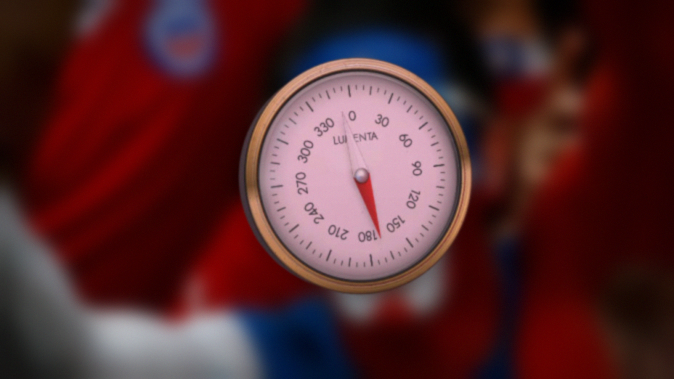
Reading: 170,°
